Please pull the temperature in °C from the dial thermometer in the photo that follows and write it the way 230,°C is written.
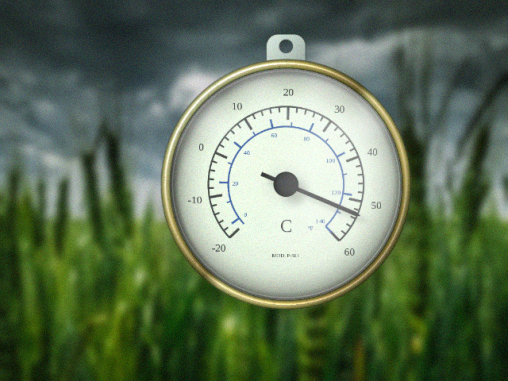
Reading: 53,°C
